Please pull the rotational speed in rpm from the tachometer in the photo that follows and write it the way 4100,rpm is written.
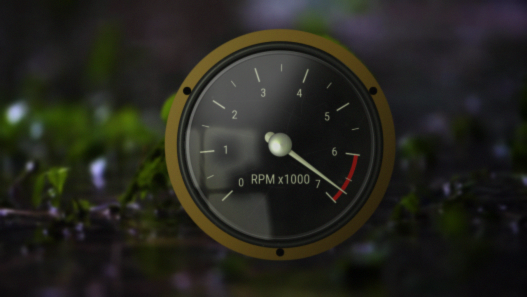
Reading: 6750,rpm
